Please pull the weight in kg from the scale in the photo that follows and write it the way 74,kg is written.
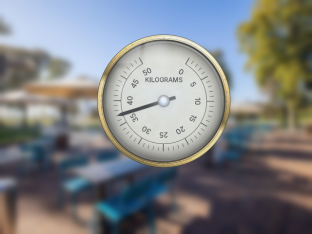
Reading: 37,kg
